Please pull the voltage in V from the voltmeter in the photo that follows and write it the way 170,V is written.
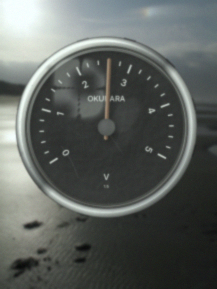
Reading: 2.6,V
